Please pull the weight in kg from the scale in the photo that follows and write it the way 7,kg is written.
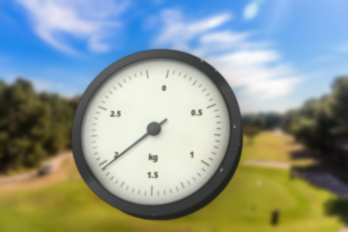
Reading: 1.95,kg
